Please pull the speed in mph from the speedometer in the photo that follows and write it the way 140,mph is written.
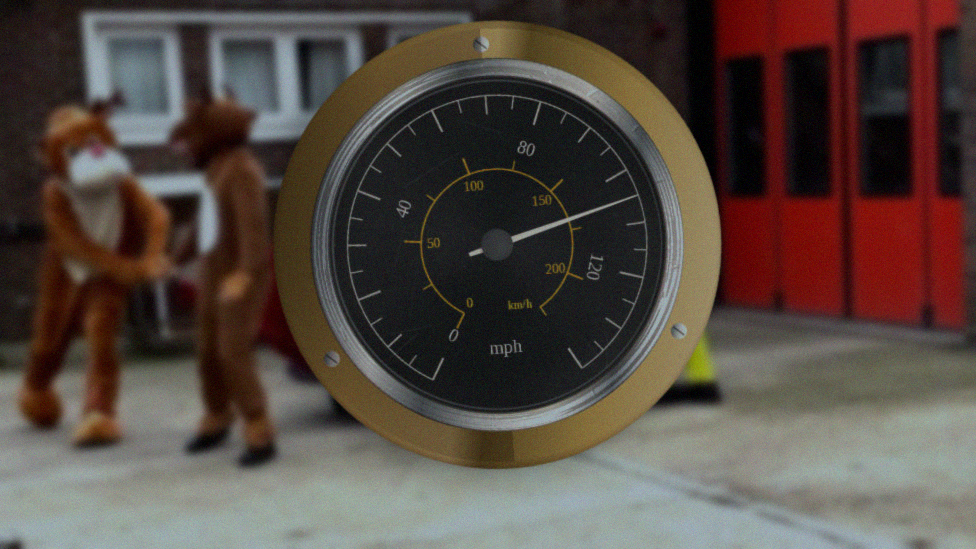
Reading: 105,mph
